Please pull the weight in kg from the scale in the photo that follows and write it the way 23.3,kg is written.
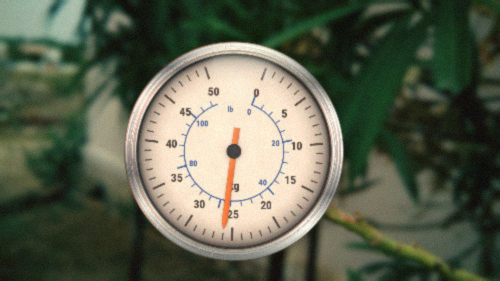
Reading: 26,kg
